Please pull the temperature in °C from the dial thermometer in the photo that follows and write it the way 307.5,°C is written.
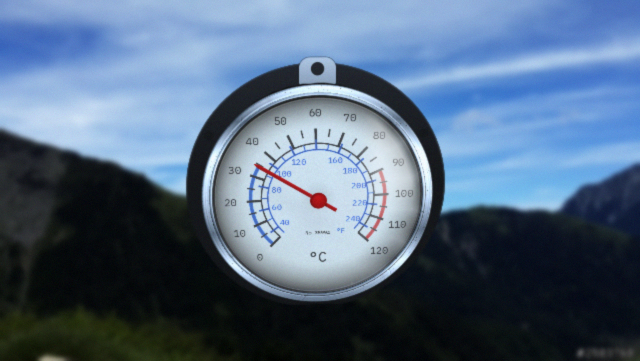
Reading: 35,°C
